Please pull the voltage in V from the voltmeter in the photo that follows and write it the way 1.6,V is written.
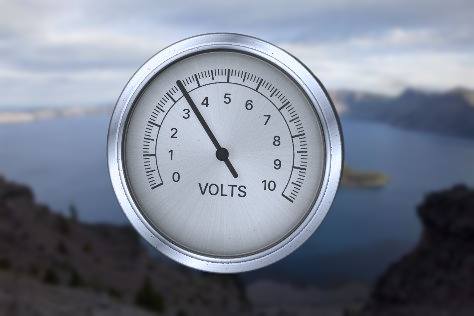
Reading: 3.5,V
